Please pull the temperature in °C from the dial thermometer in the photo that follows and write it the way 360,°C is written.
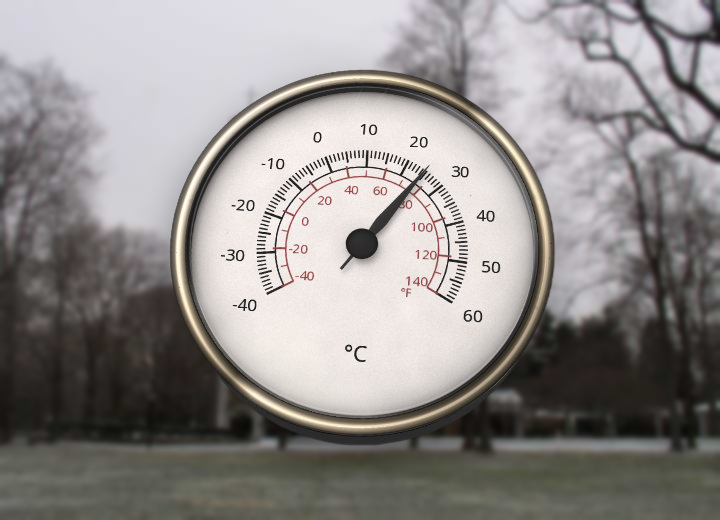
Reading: 25,°C
